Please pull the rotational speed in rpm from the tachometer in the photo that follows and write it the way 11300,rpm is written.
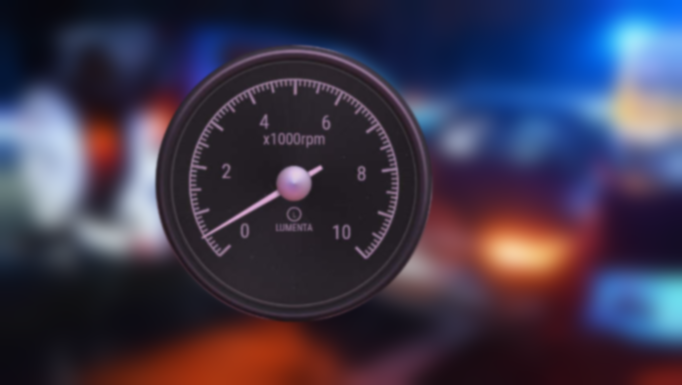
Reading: 500,rpm
